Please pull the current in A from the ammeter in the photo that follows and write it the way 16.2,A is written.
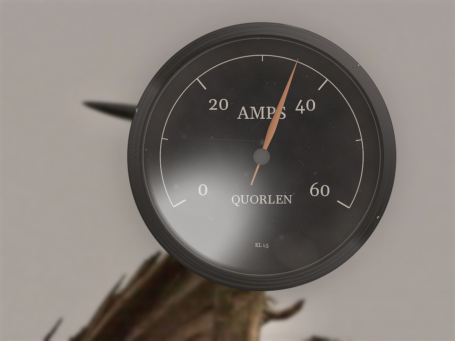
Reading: 35,A
